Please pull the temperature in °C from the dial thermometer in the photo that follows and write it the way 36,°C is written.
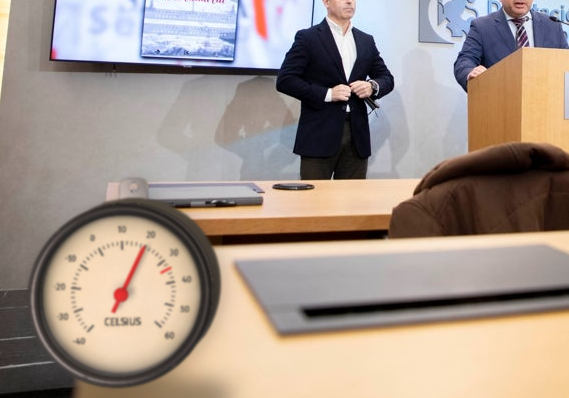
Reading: 20,°C
